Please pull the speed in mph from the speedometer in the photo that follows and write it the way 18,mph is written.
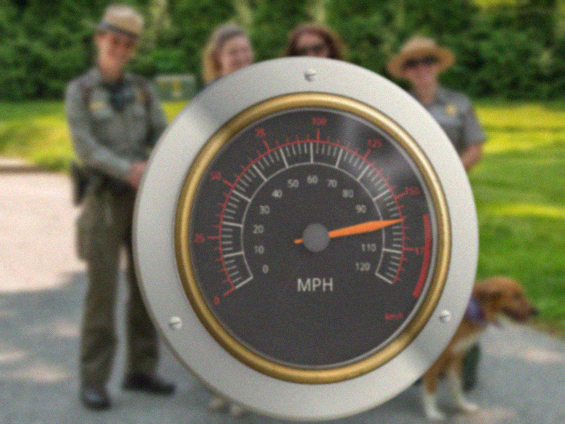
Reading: 100,mph
